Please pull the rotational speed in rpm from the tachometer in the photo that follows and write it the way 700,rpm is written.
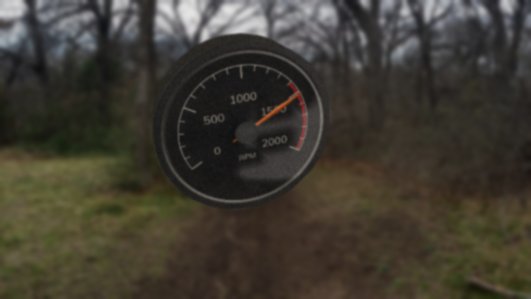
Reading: 1500,rpm
